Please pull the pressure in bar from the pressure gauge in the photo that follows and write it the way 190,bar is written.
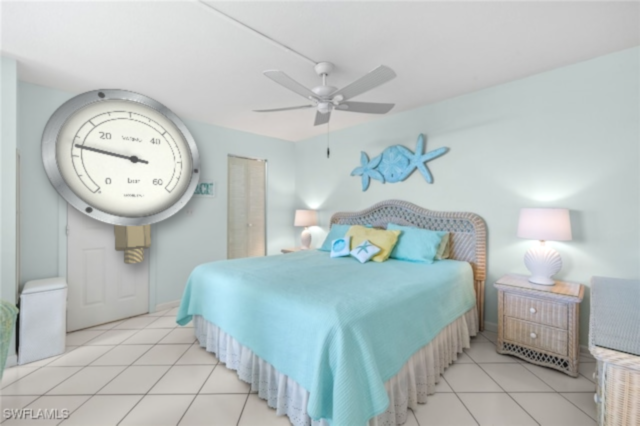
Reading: 12.5,bar
